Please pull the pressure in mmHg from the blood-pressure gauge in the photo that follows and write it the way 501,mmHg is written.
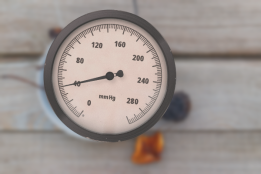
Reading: 40,mmHg
